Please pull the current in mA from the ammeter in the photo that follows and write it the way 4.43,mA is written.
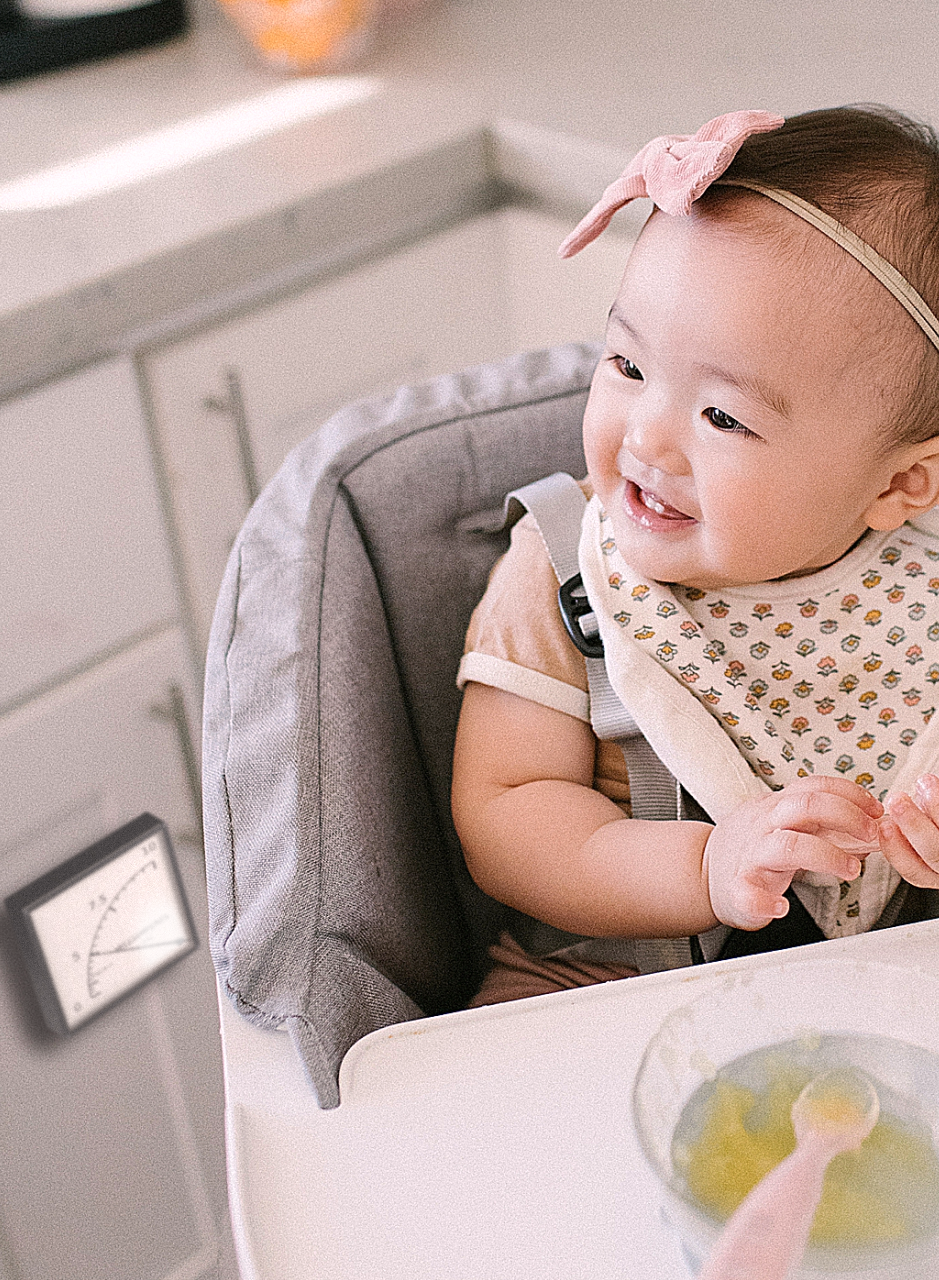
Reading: 5,mA
